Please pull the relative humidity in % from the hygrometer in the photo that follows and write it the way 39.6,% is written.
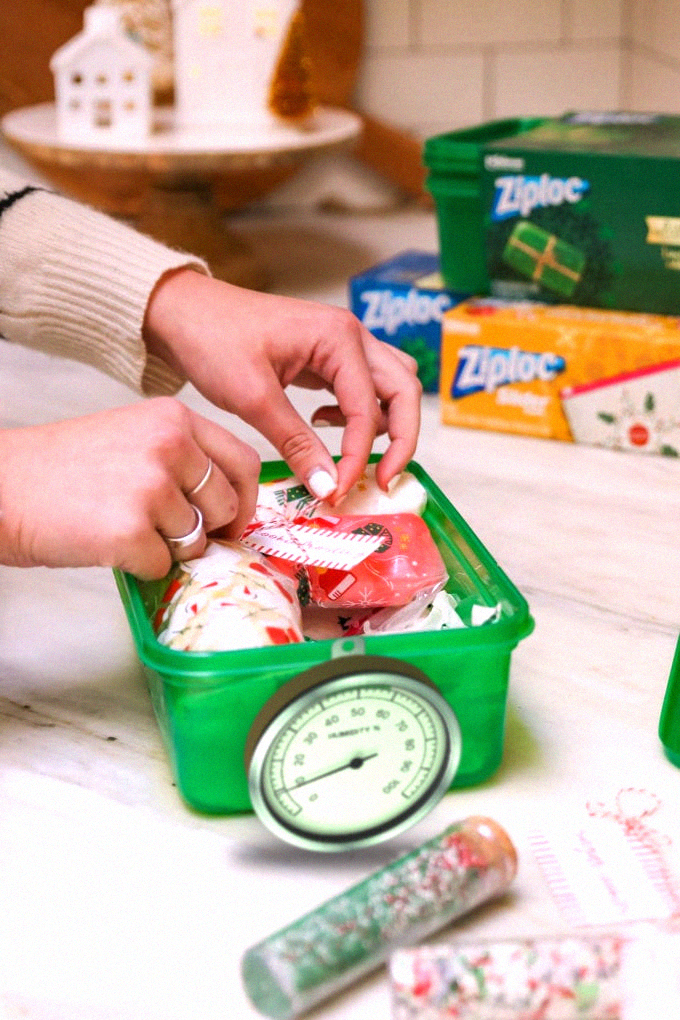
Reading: 10,%
